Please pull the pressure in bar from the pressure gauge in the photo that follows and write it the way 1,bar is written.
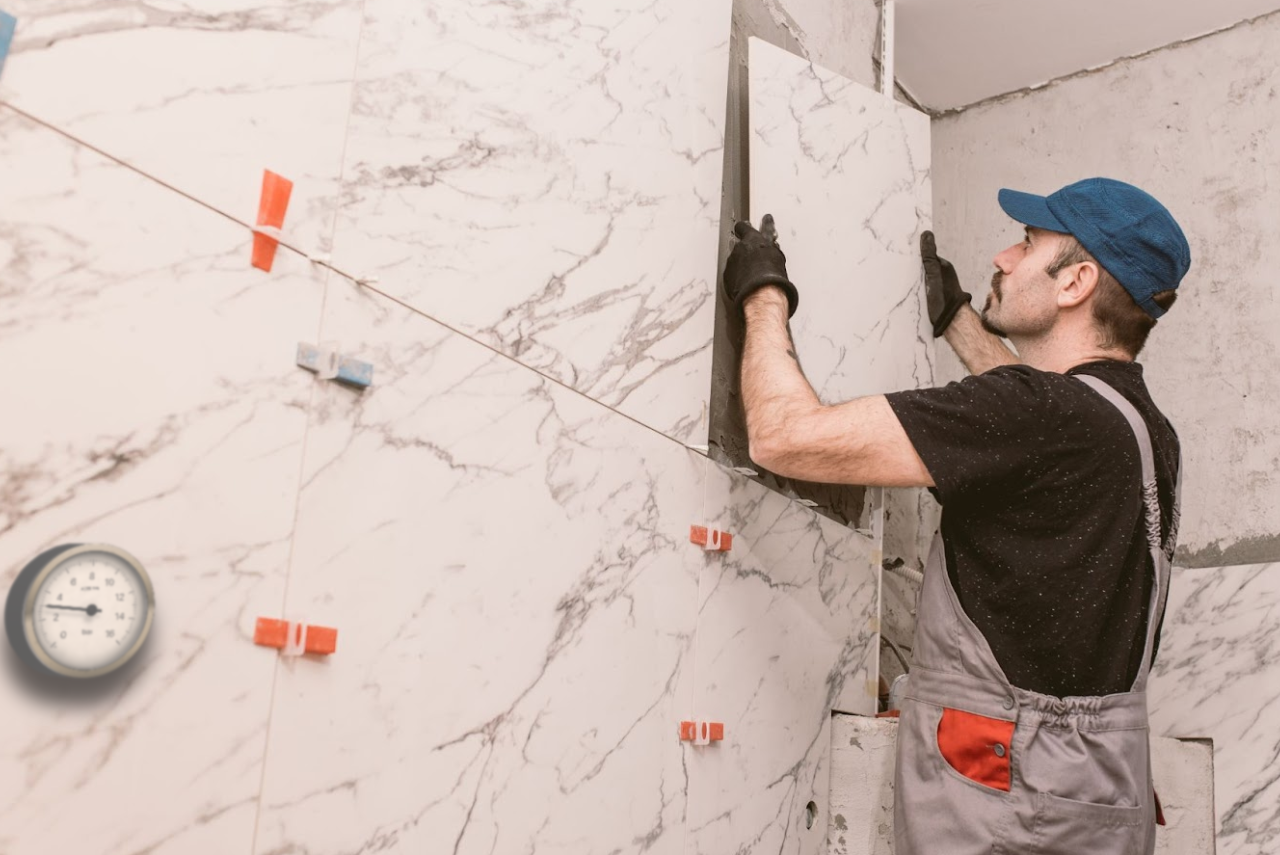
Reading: 3,bar
